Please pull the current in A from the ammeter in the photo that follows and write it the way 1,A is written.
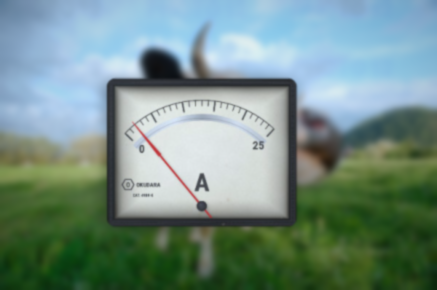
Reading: 2,A
